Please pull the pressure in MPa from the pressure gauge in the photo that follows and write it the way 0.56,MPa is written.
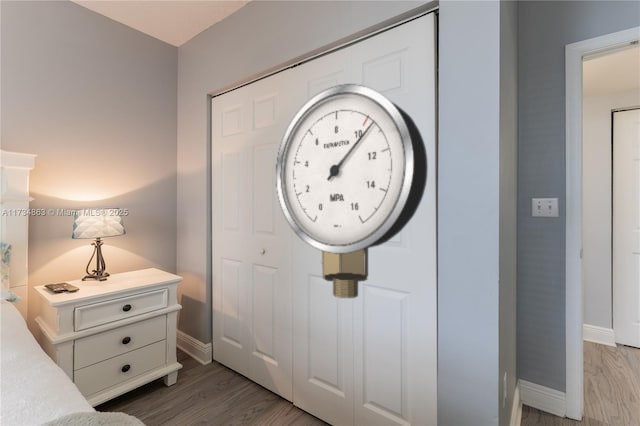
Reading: 10.5,MPa
